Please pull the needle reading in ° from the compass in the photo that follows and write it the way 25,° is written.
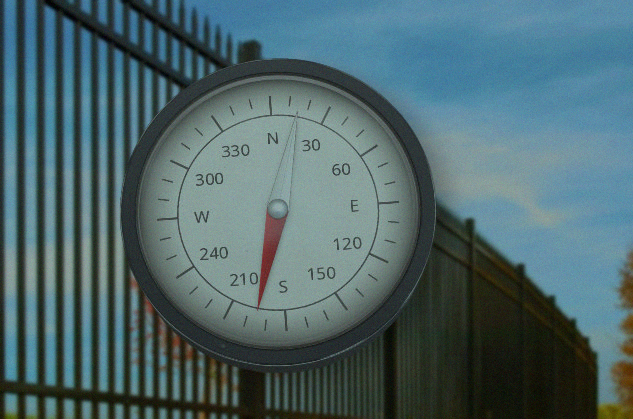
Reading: 195,°
